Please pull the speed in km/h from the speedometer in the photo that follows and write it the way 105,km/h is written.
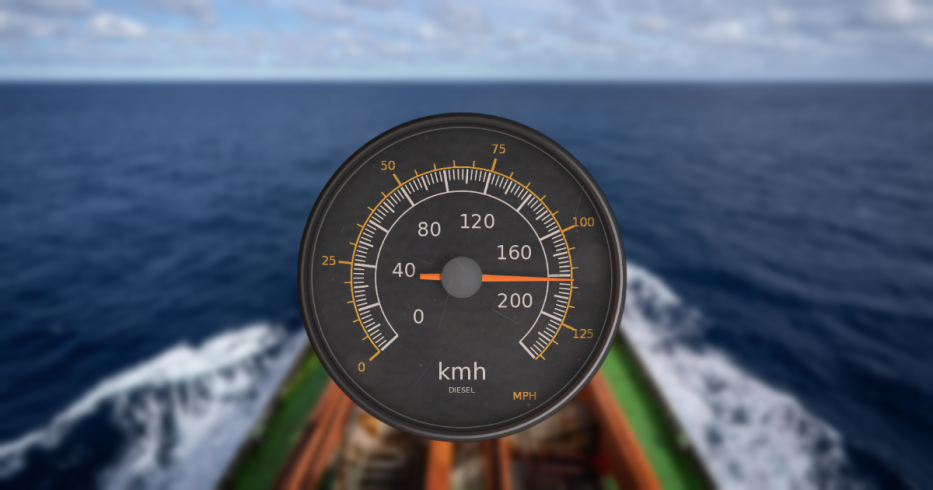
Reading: 182,km/h
